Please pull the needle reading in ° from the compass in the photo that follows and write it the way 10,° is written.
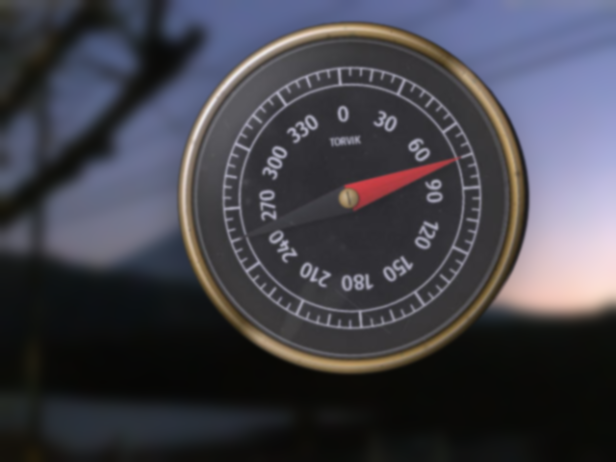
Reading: 75,°
